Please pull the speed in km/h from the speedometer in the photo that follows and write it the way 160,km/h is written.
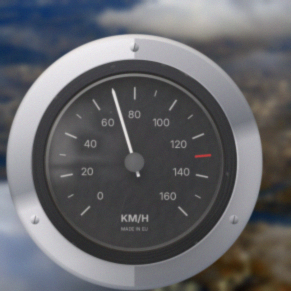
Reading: 70,km/h
